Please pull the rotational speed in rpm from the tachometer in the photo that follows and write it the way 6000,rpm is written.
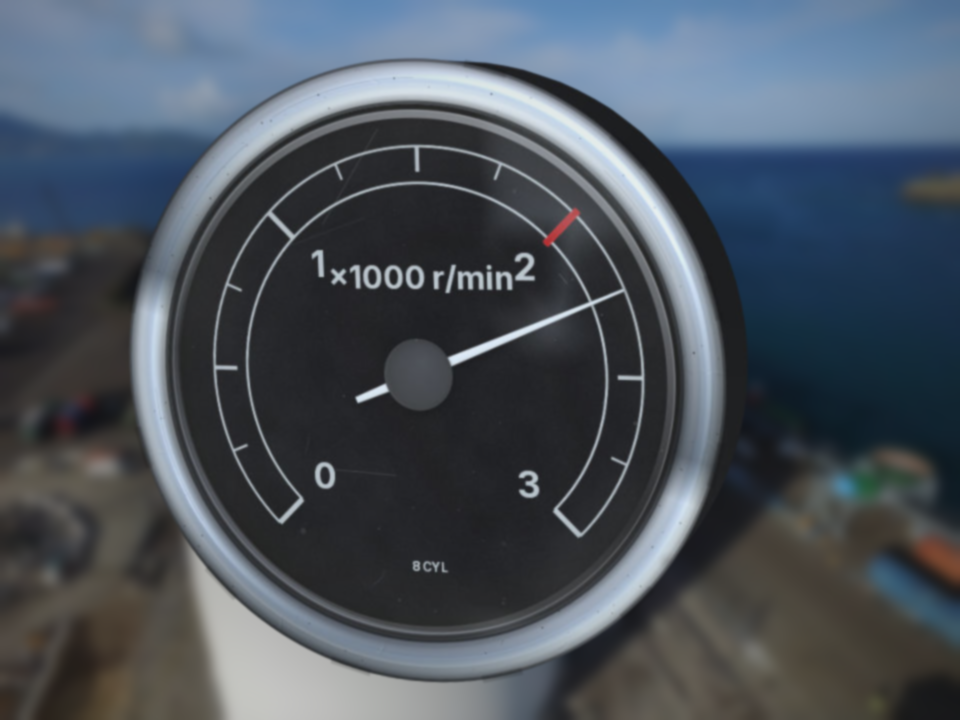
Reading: 2250,rpm
